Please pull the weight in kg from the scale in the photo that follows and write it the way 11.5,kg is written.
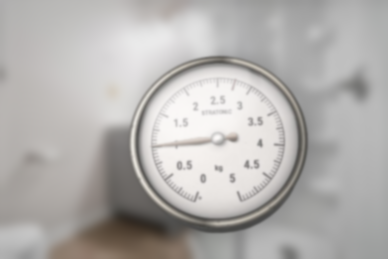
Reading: 1,kg
